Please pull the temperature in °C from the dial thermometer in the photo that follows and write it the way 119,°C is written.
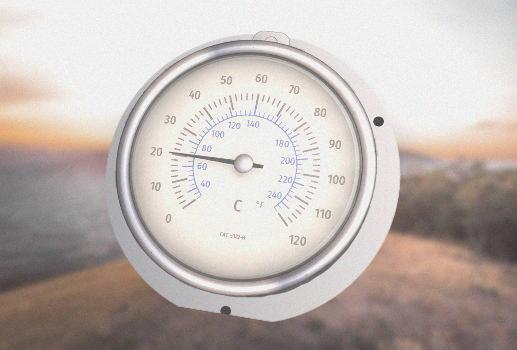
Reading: 20,°C
